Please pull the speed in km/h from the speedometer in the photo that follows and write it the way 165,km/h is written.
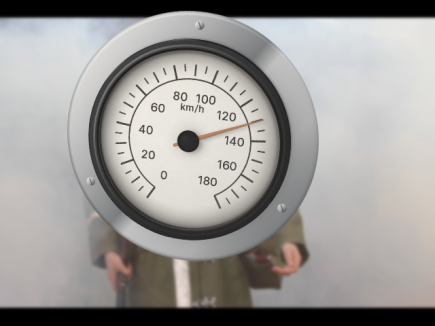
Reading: 130,km/h
